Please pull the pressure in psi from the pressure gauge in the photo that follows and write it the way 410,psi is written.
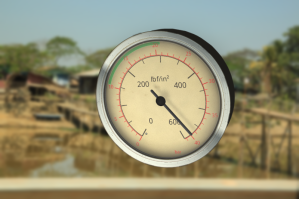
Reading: 575,psi
